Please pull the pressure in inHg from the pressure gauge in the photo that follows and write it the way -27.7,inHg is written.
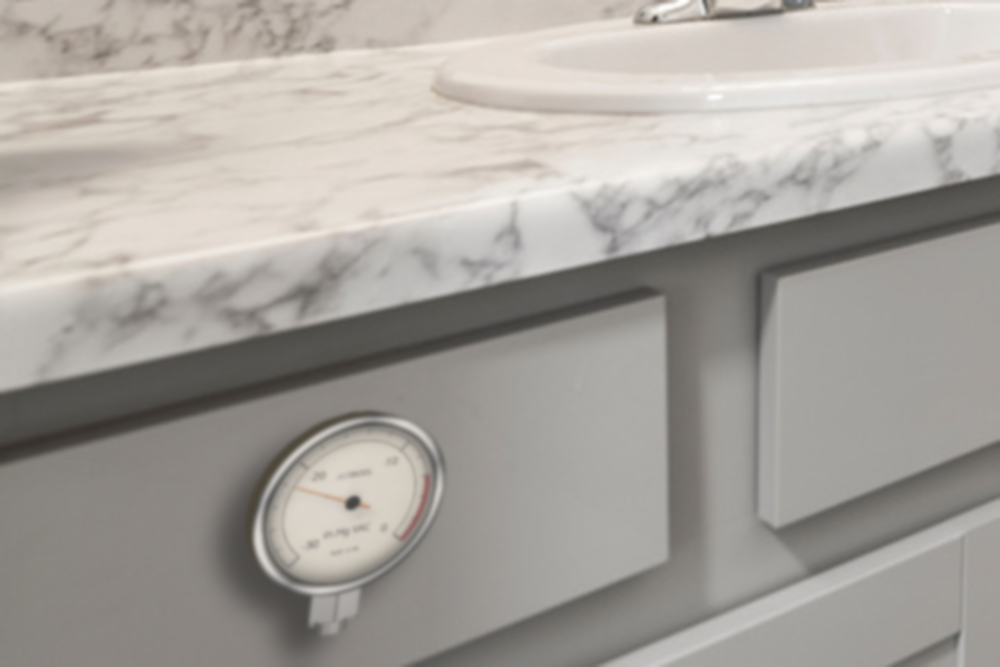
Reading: -22,inHg
